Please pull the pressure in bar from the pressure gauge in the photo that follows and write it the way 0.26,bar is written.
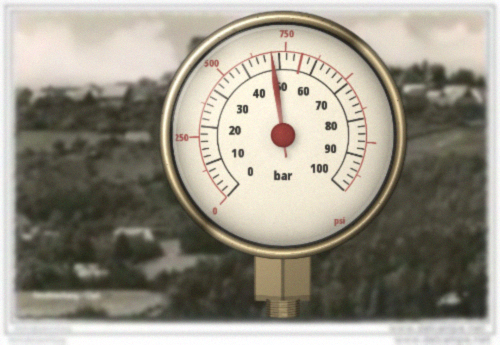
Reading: 48,bar
